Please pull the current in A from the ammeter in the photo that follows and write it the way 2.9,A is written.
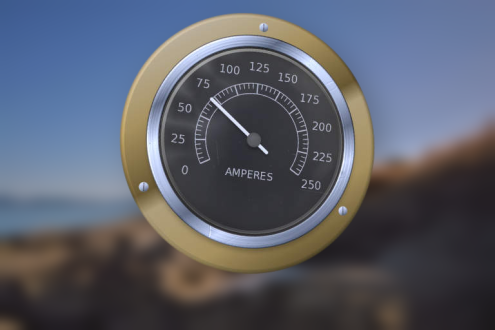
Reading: 70,A
